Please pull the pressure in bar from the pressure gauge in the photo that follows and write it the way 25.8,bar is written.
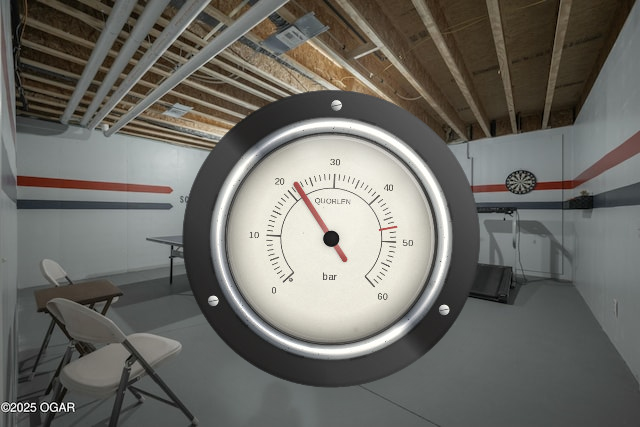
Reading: 22,bar
